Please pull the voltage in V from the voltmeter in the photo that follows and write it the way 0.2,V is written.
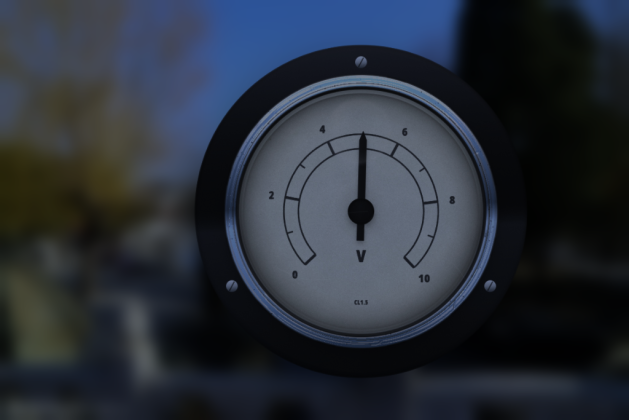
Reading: 5,V
